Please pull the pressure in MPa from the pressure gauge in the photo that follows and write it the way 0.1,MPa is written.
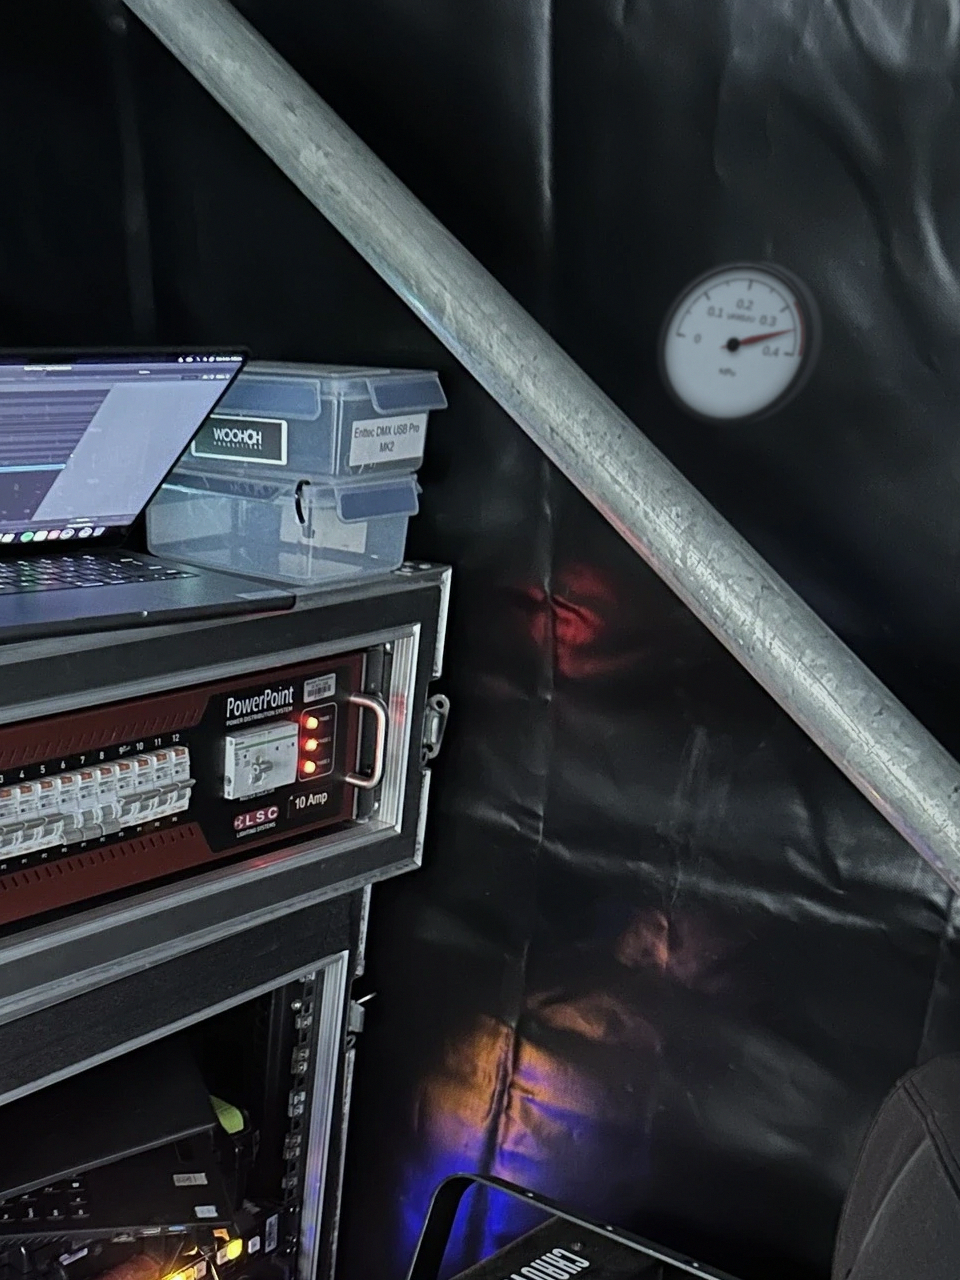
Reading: 0.35,MPa
